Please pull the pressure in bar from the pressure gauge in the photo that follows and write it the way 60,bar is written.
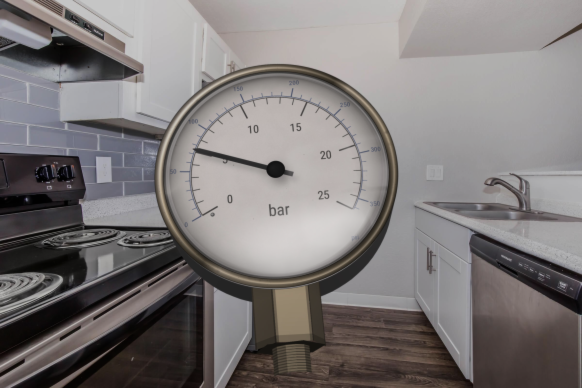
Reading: 5,bar
